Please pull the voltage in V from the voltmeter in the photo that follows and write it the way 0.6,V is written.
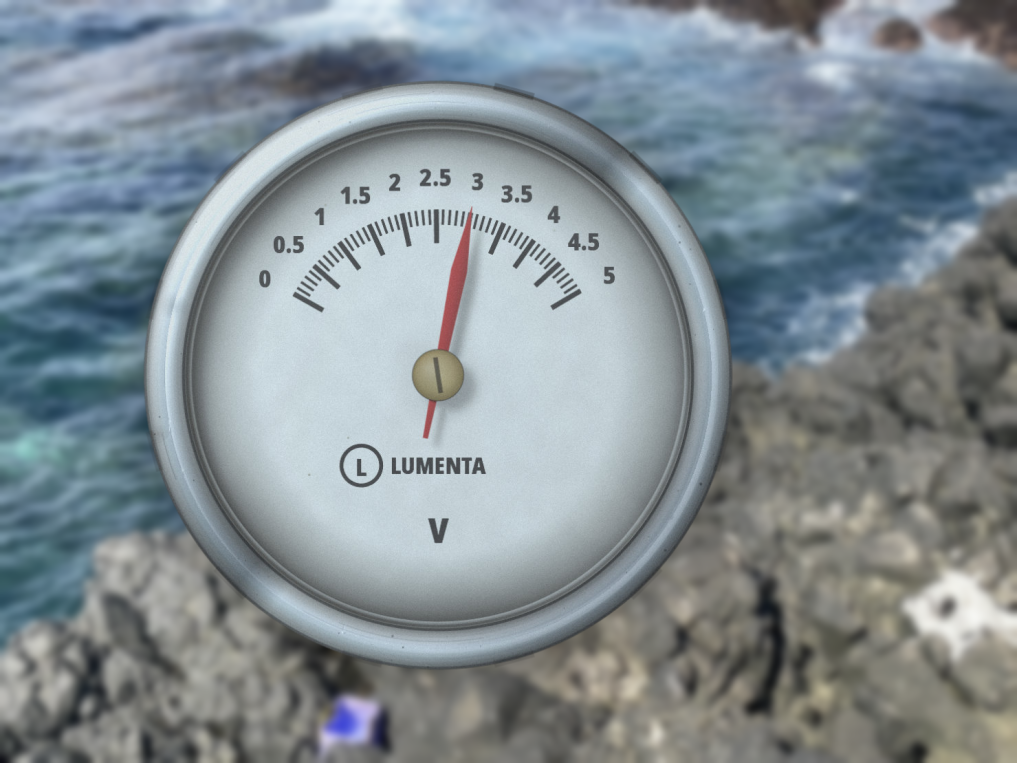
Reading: 3,V
